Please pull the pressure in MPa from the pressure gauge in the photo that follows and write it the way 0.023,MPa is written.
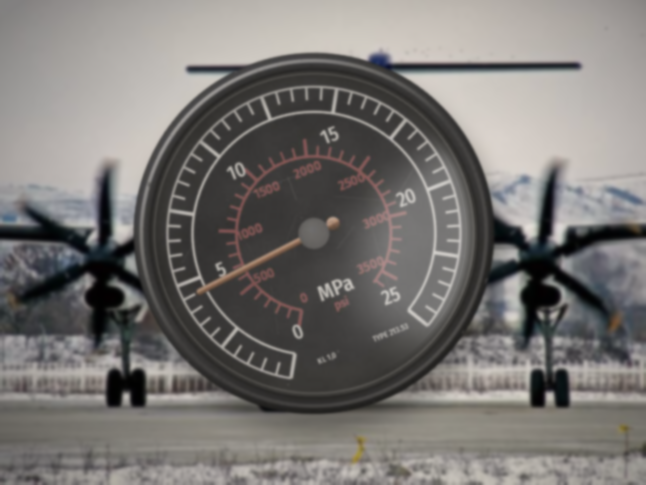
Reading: 4.5,MPa
